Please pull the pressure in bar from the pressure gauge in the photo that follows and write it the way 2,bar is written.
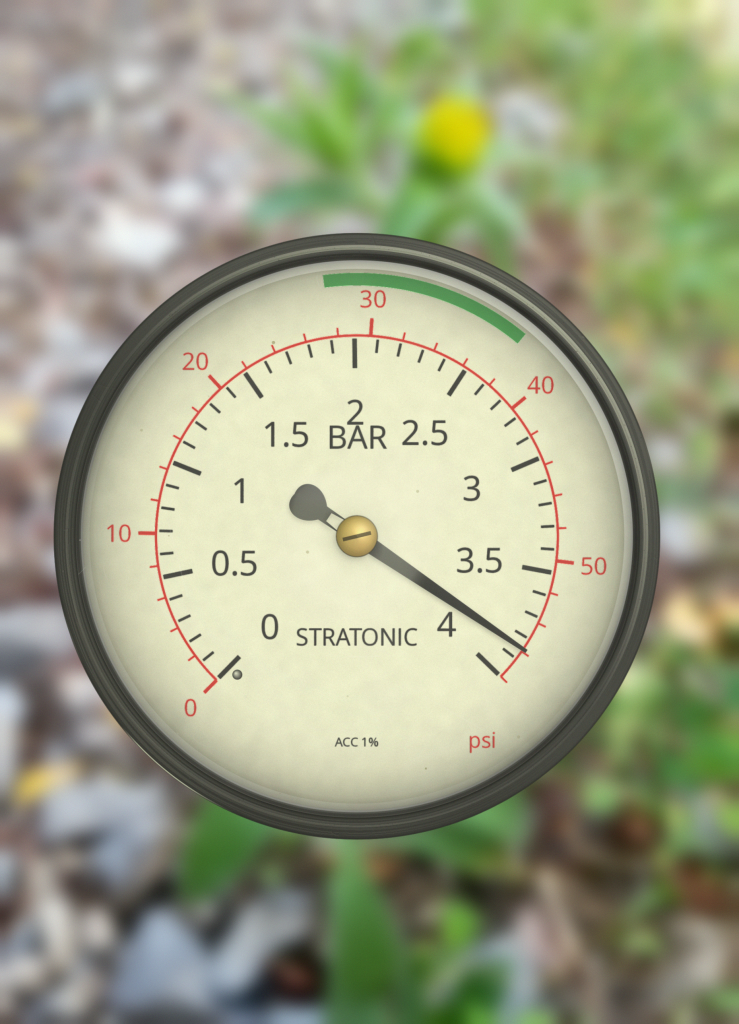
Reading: 3.85,bar
